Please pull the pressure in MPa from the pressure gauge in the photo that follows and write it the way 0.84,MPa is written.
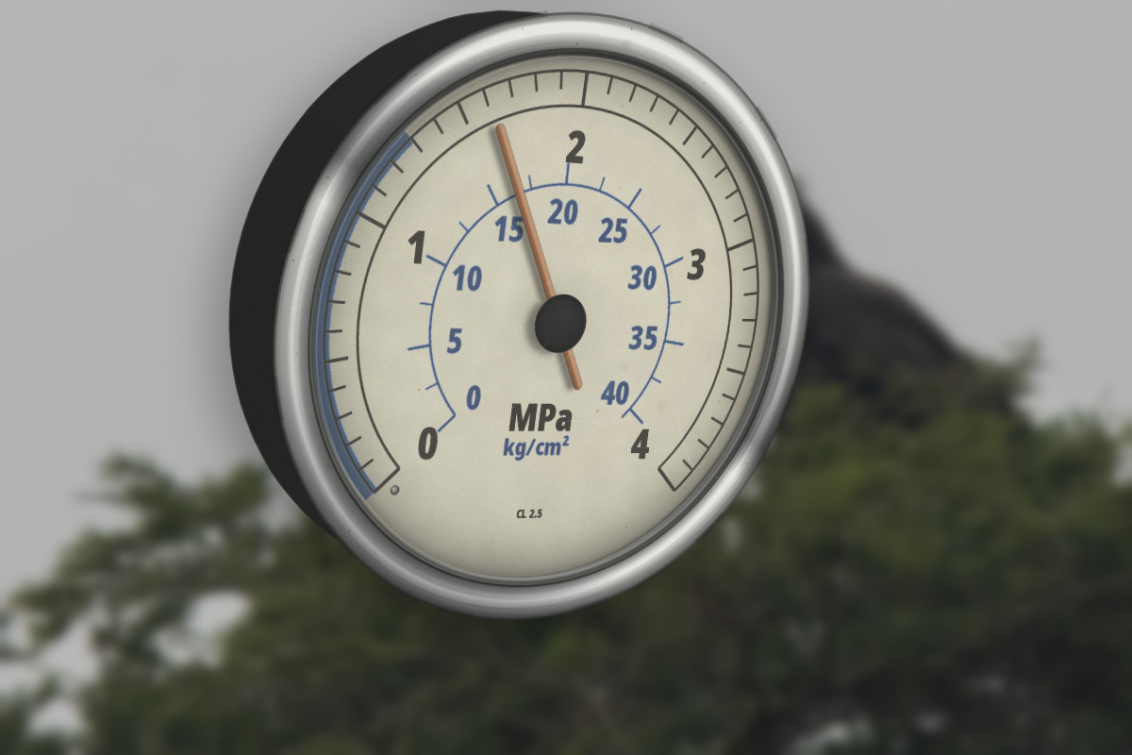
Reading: 1.6,MPa
